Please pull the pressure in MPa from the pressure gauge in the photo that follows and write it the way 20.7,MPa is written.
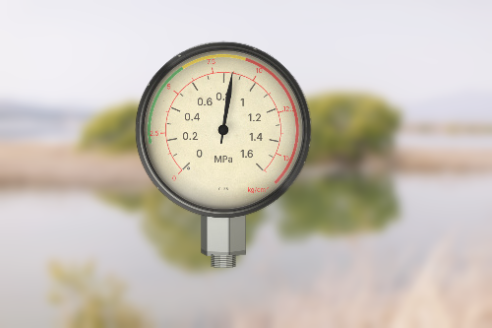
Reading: 0.85,MPa
